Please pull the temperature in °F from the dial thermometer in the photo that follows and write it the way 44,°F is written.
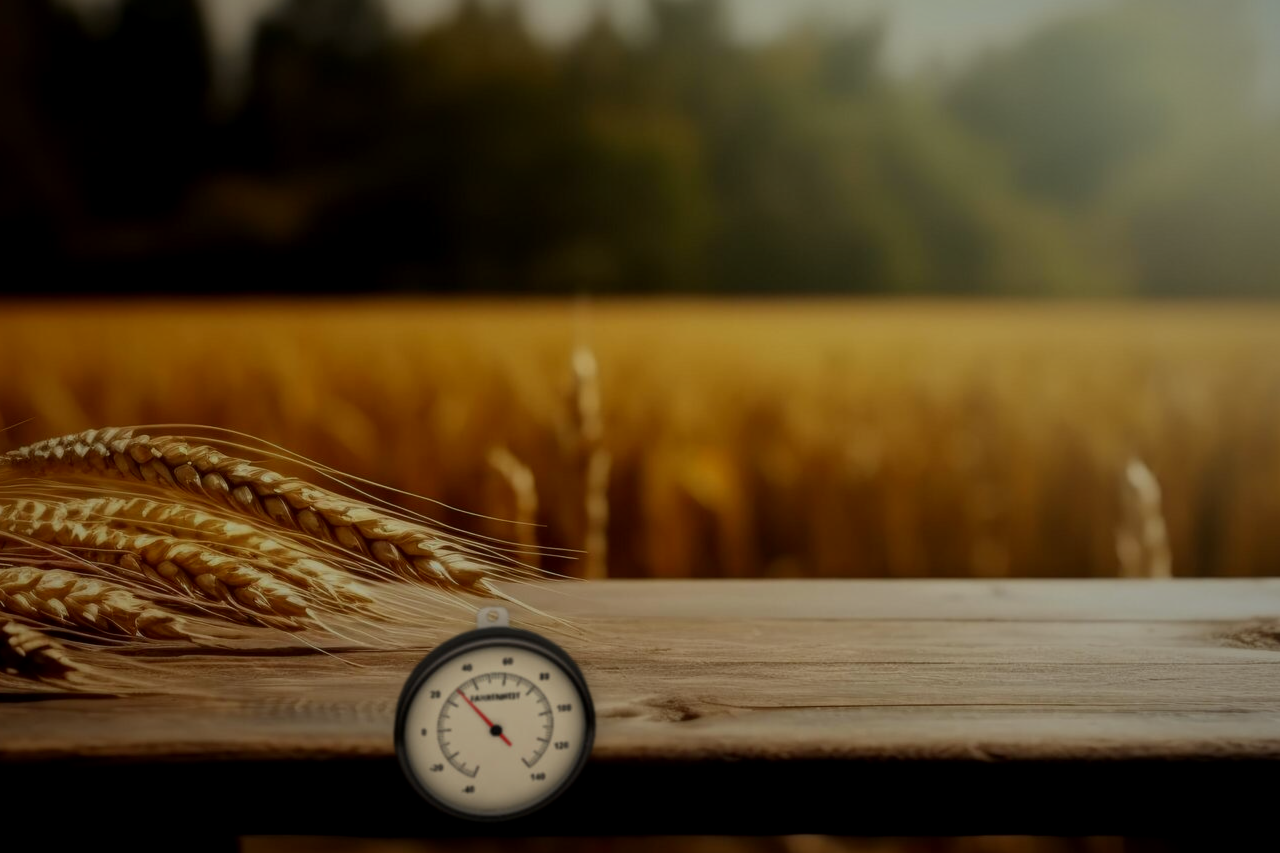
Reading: 30,°F
